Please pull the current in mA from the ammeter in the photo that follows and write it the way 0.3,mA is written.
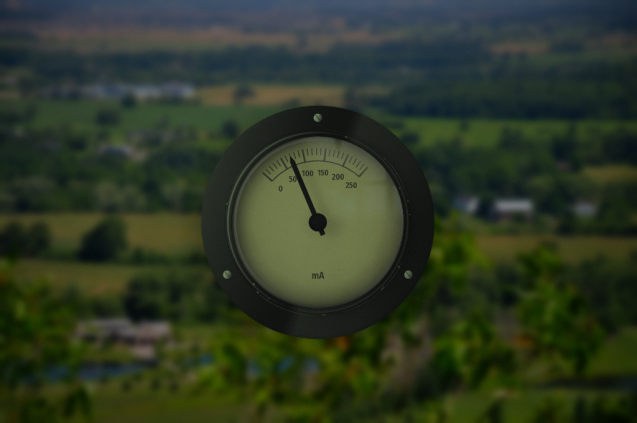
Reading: 70,mA
